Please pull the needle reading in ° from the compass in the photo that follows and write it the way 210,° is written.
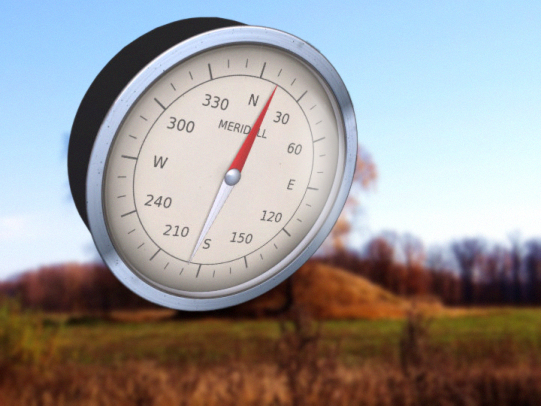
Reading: 10,°
